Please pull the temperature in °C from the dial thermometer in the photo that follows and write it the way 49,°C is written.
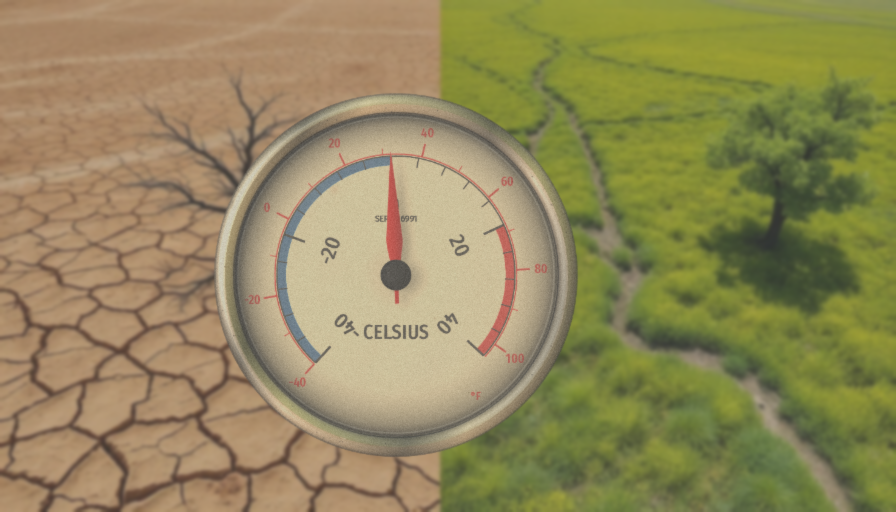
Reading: 0,°C
